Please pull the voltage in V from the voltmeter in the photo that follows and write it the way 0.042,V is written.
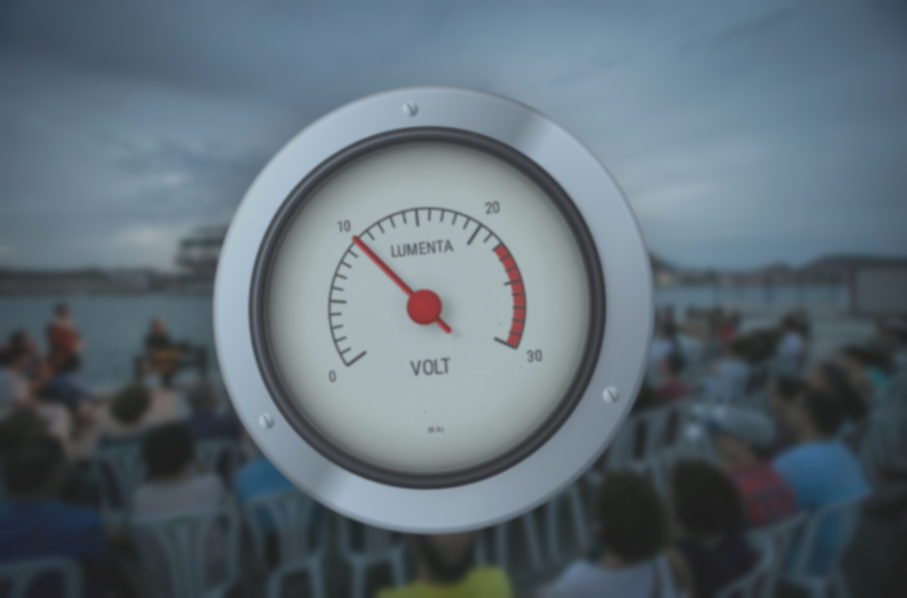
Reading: 10,V
